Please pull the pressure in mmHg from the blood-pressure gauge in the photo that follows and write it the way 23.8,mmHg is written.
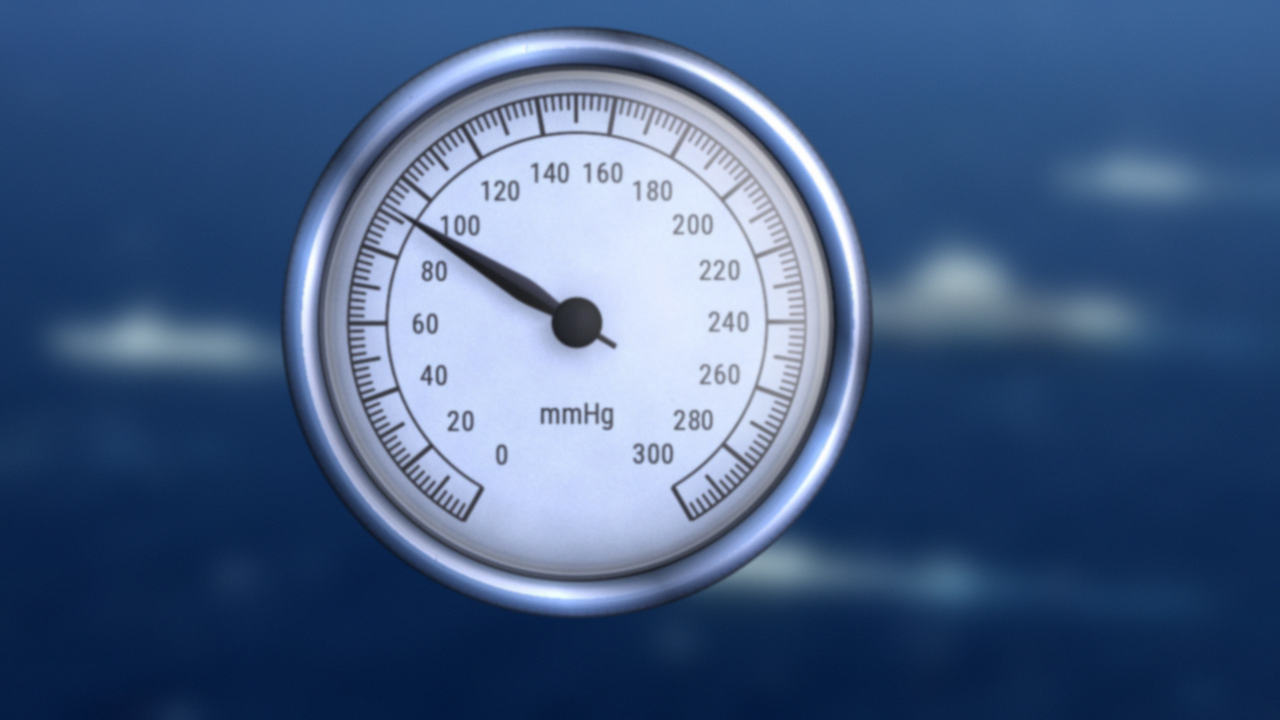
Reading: 92,mmHg
